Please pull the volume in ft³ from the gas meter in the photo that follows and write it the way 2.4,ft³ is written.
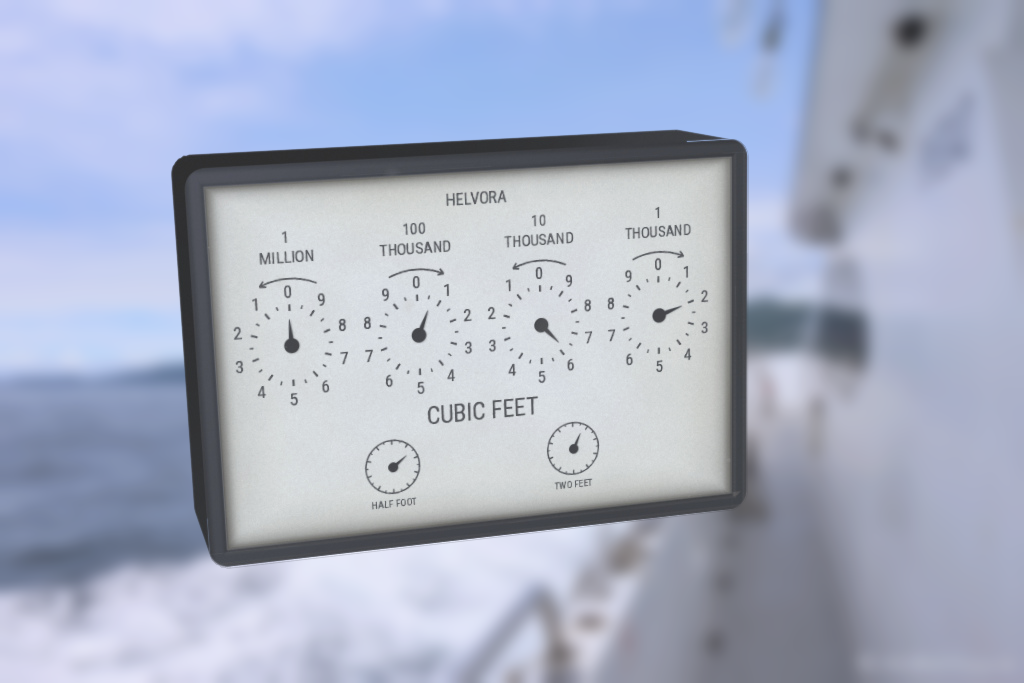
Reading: 6200,ft³
